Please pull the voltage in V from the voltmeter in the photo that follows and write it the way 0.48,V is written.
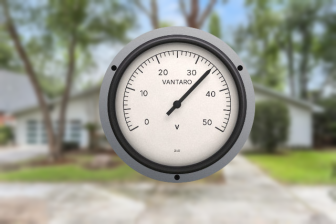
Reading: 34,V
